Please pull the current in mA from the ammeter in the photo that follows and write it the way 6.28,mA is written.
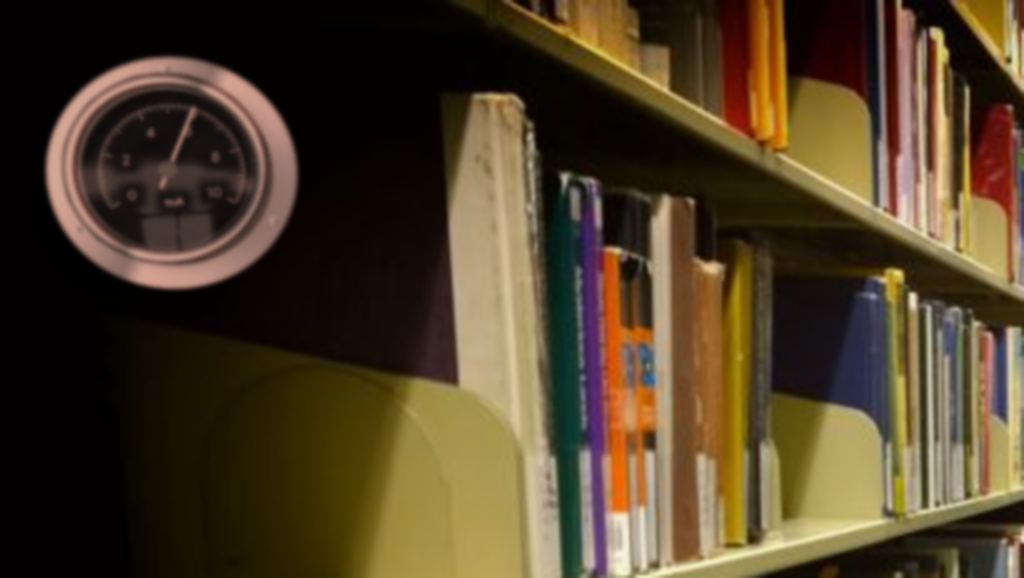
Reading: 6,mA
